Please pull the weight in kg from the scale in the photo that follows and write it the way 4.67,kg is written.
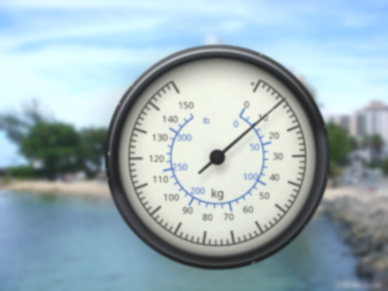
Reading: 10,kg
